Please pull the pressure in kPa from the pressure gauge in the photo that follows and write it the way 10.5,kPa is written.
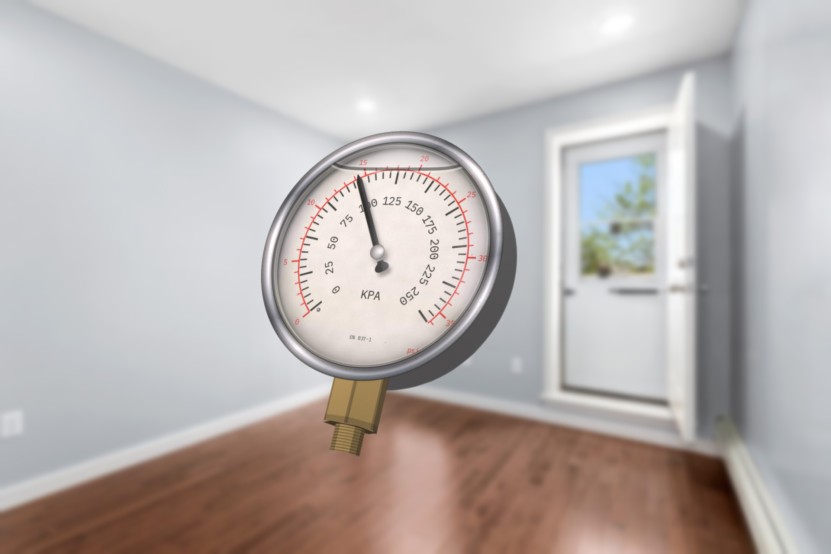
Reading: 100,kPa
